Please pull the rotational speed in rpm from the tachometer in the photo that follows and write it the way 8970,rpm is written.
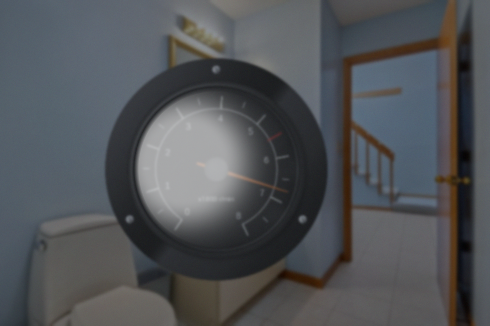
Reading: 6750,rpm
